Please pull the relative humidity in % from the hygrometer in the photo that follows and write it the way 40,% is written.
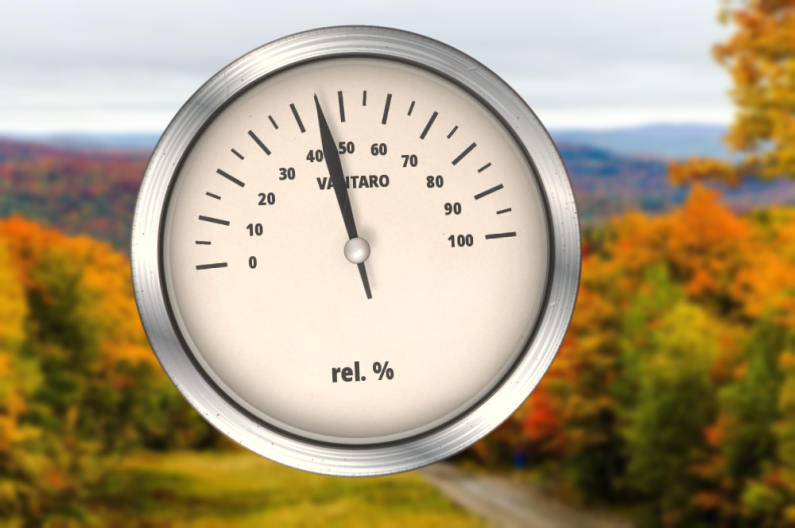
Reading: 45,%
